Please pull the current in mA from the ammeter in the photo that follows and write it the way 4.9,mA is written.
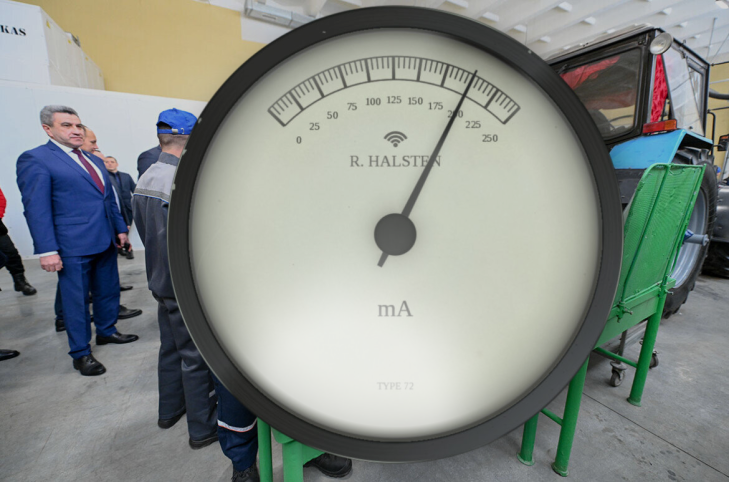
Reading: 200,mA
